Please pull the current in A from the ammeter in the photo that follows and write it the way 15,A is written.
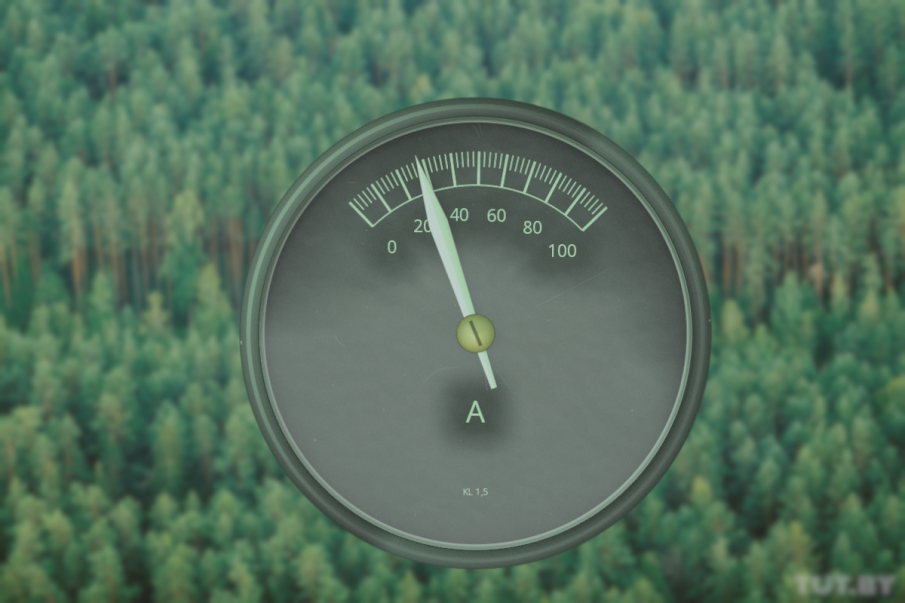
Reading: 28,A
